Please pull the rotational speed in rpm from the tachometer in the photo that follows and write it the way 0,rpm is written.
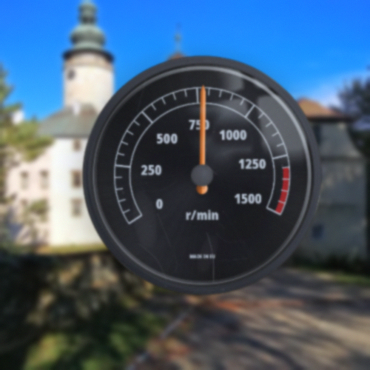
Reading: 775,rpm
